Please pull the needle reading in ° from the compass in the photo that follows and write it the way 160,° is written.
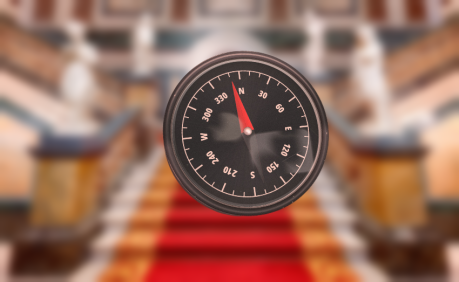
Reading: 350,°
